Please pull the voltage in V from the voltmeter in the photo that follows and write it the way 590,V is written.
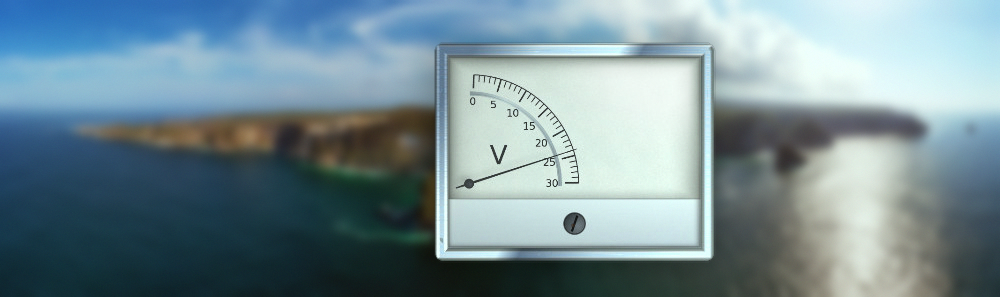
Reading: 24,V
